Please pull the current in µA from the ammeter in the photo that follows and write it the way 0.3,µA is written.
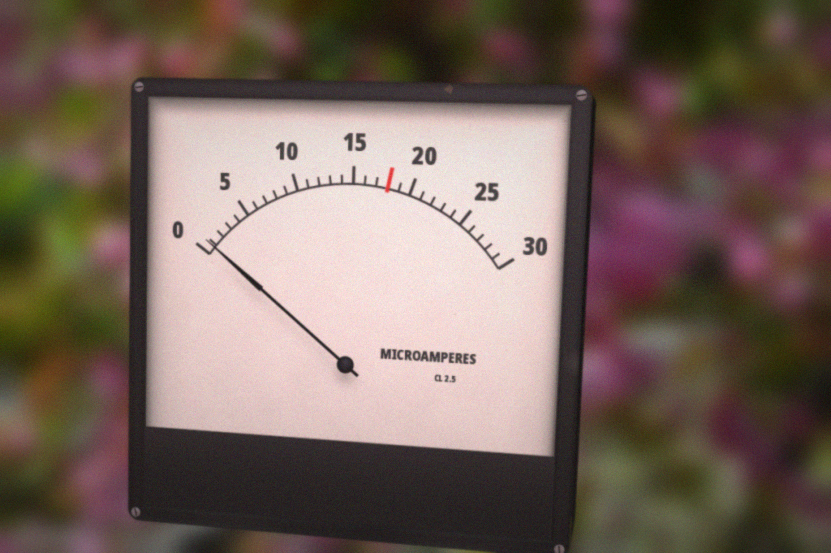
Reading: 1,µA
